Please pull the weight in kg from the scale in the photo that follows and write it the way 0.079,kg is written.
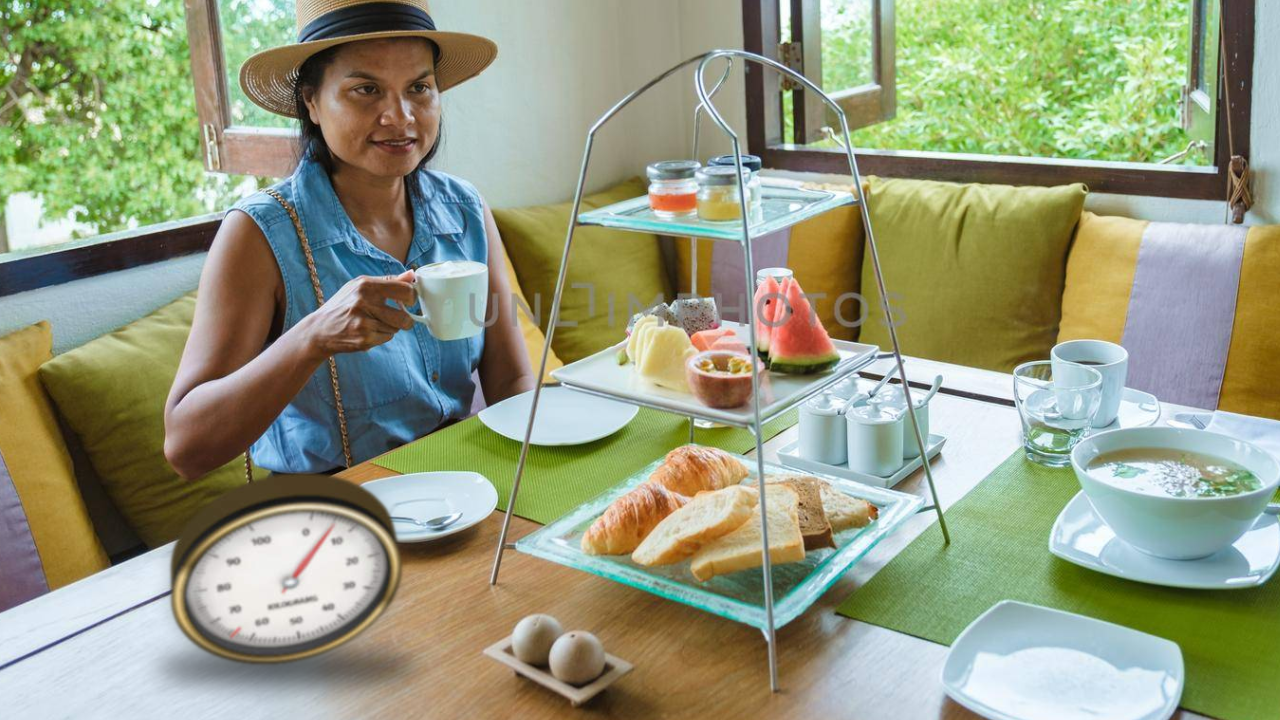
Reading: 5,kg
